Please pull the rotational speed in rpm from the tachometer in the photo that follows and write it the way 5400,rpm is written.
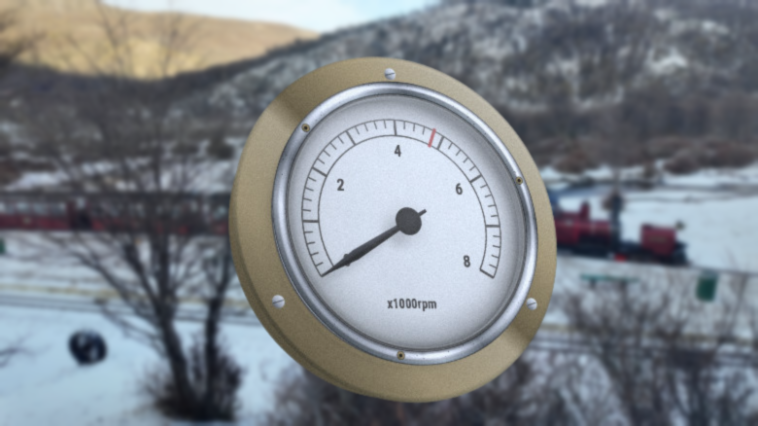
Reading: 0,rpm
